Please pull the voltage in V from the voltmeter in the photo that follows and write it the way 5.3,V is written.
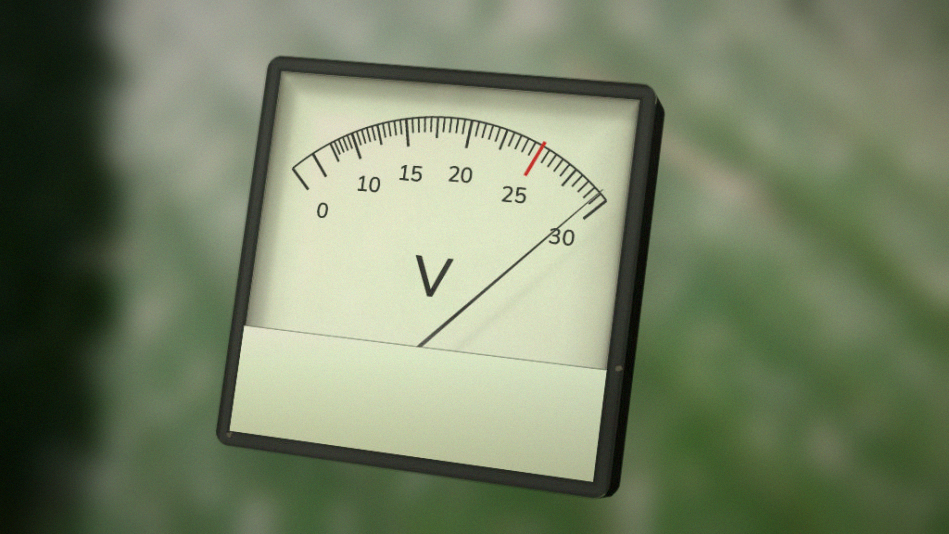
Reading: 29.5,V
